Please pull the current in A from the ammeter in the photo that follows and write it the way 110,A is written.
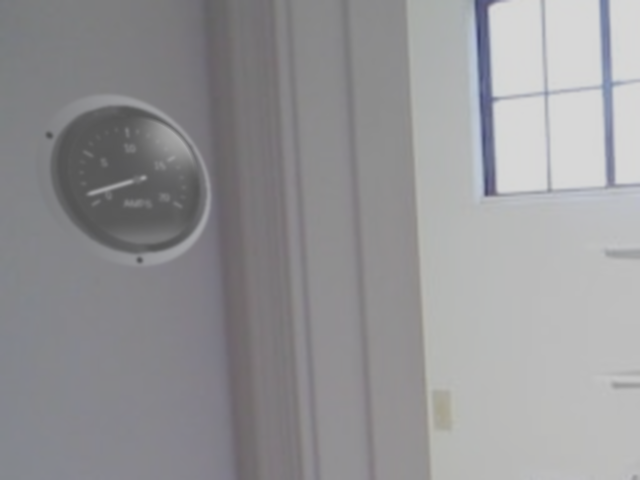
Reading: 1,A
